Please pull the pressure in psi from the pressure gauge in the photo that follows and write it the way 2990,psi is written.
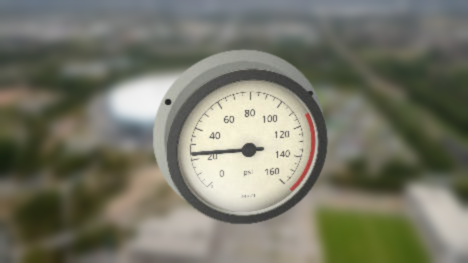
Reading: 25,psi
